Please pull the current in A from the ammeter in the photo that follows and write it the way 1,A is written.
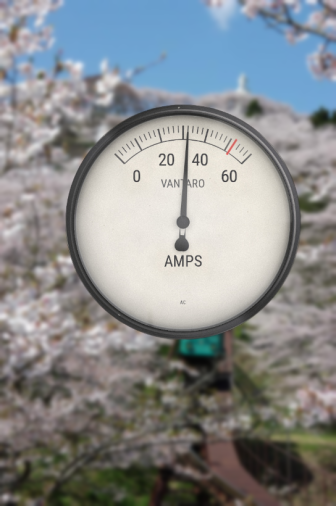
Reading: 32,A
